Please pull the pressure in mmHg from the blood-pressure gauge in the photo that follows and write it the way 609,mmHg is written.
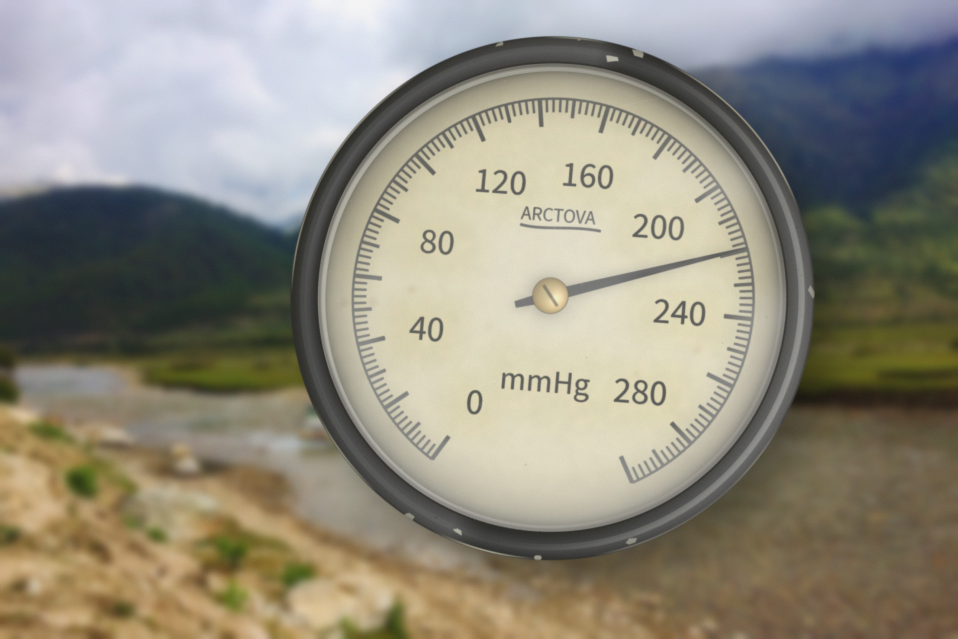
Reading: 220,mmHg
